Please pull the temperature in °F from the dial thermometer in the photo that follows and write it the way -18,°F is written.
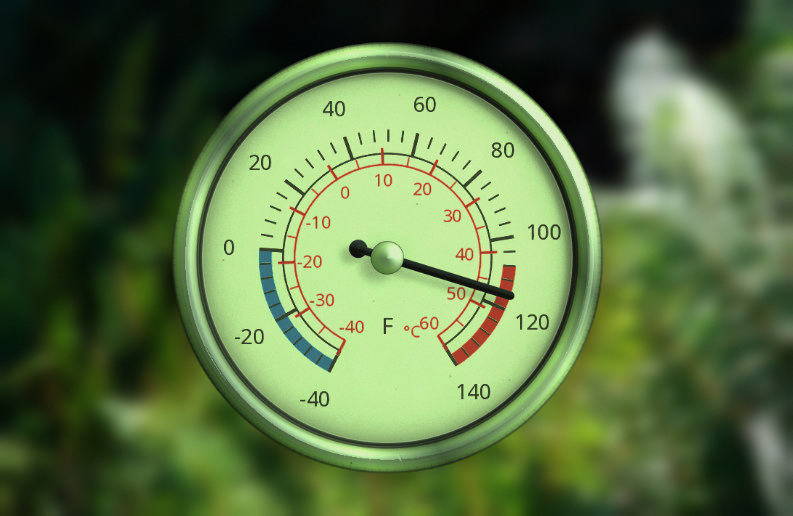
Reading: 116,°F
